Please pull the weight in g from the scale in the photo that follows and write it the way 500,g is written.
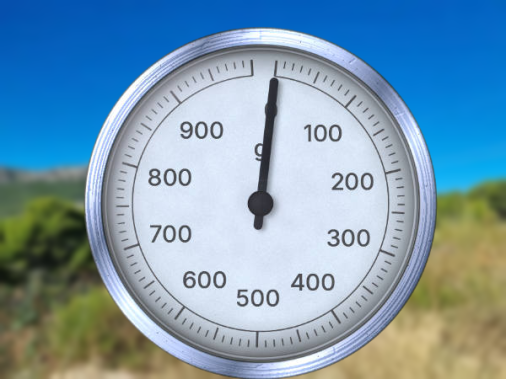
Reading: 0,g
